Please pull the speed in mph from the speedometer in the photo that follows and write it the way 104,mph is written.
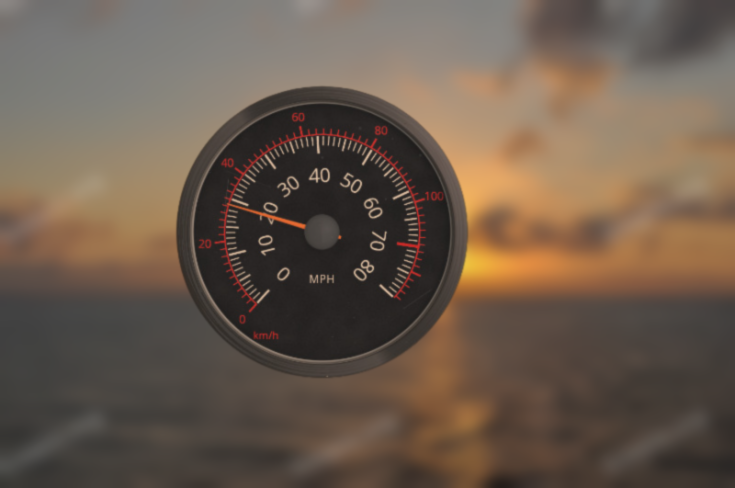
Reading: 19,mph
